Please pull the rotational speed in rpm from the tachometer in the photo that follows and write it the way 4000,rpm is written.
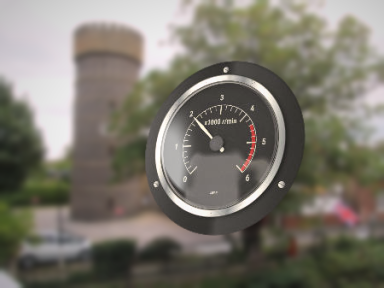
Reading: 2000,rpm
